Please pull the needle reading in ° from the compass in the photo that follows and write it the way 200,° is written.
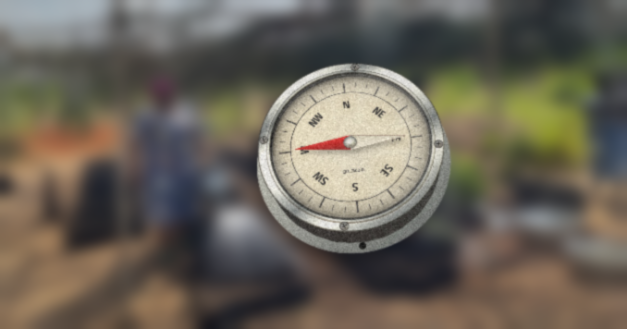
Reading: 270,°
